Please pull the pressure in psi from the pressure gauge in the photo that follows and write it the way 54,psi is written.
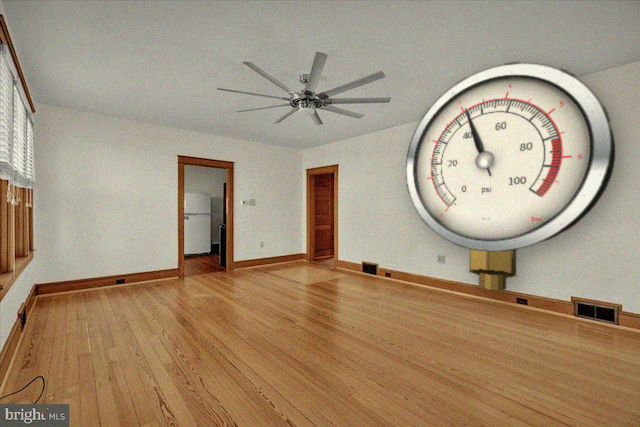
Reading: 45,psi
